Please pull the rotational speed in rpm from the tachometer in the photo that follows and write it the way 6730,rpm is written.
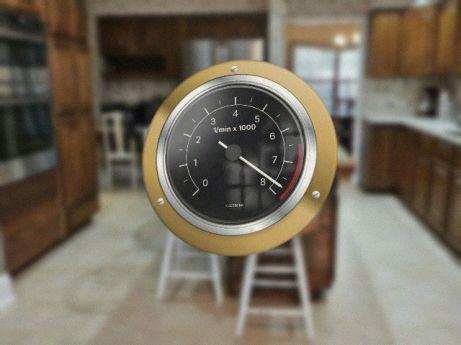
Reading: 7750,rpm
